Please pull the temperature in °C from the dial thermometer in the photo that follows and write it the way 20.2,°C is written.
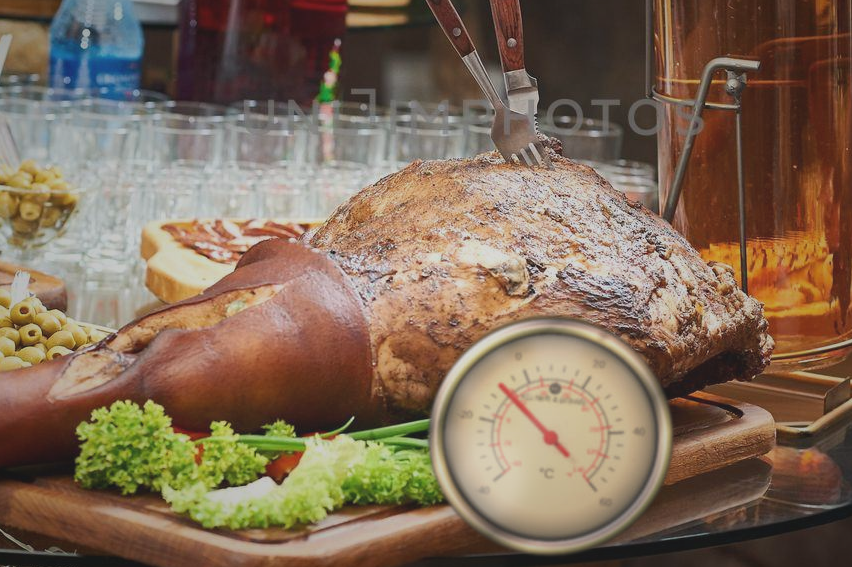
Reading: -8,°C
